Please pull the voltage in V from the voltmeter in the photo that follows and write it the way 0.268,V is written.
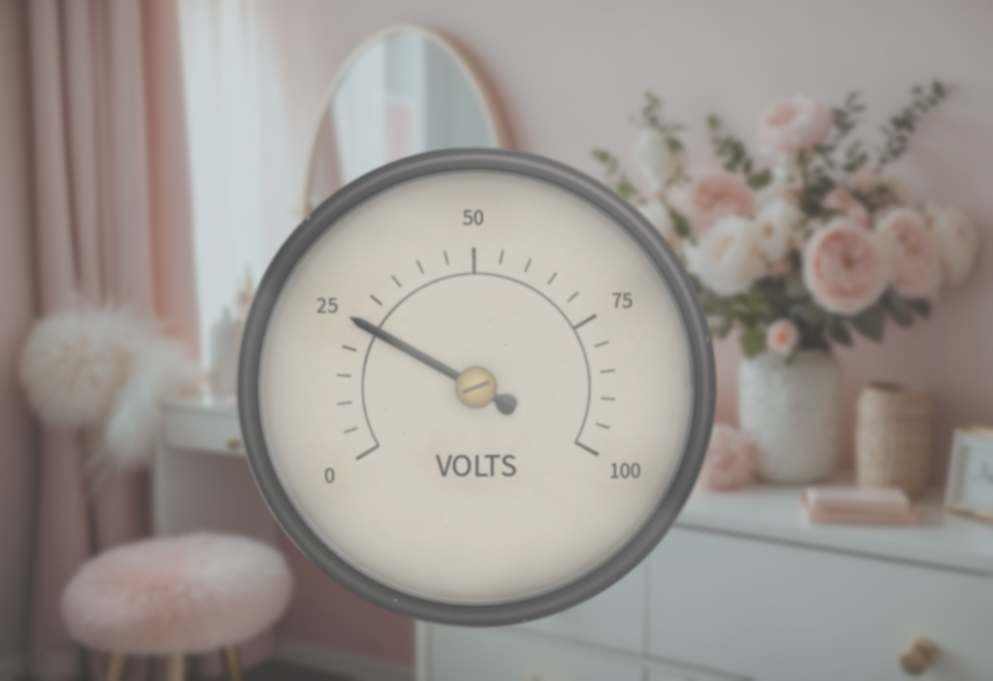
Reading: 25,V
